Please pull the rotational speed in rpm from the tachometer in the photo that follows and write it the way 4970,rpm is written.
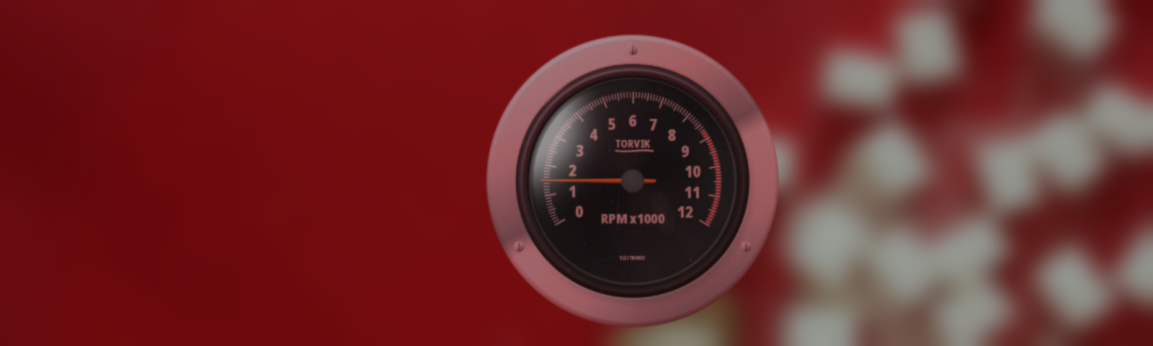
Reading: 1500,rpm
